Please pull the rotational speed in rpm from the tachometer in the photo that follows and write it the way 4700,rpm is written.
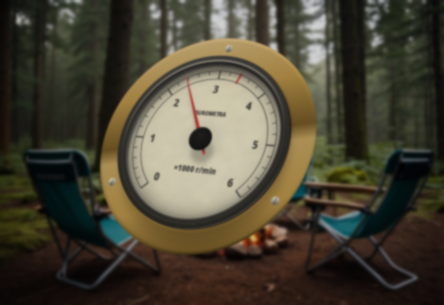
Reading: 2400,rpm
